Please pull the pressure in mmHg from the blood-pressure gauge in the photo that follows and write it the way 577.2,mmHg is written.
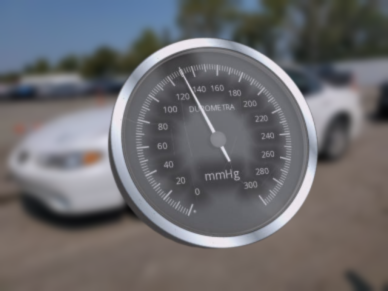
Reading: 130,mmHg
